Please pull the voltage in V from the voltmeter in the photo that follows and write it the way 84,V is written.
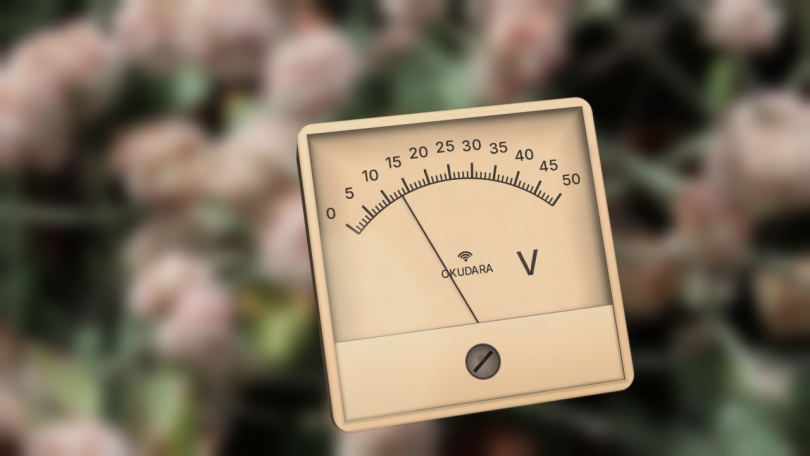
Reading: 13,V
